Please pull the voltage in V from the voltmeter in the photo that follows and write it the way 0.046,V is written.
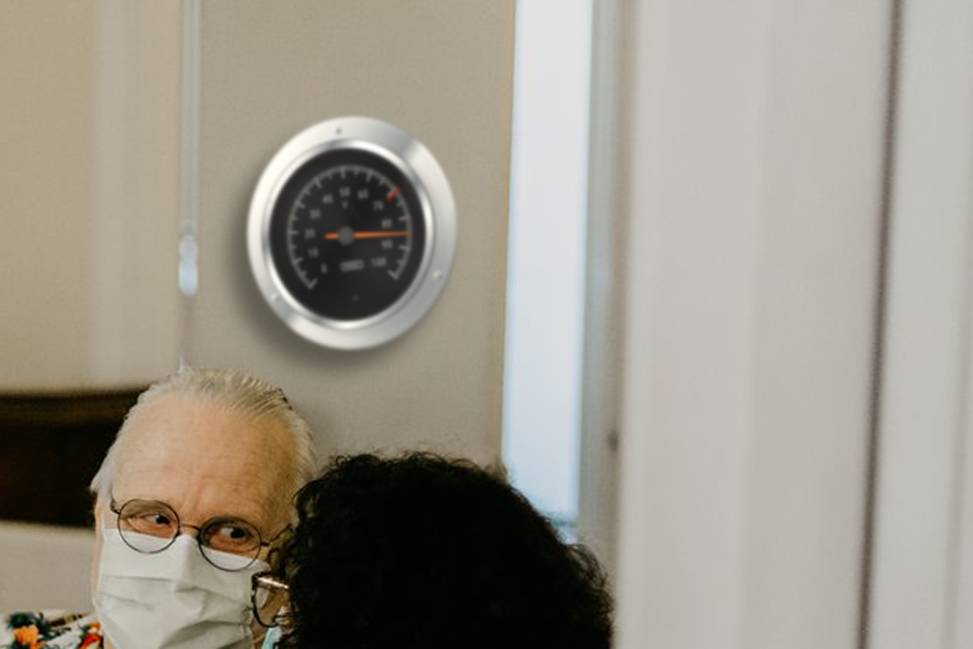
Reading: 85,V
